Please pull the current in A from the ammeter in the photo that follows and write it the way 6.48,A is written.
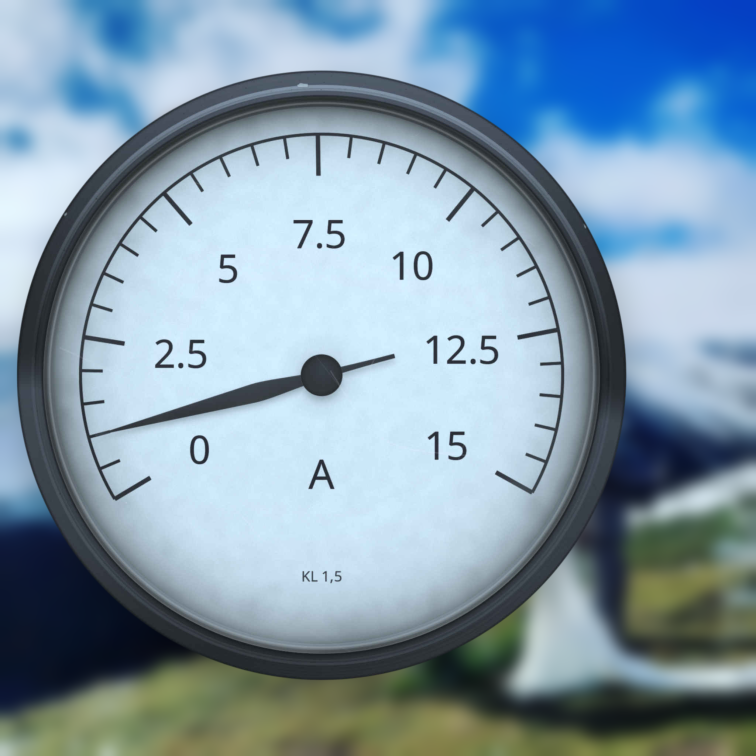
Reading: 1,A
